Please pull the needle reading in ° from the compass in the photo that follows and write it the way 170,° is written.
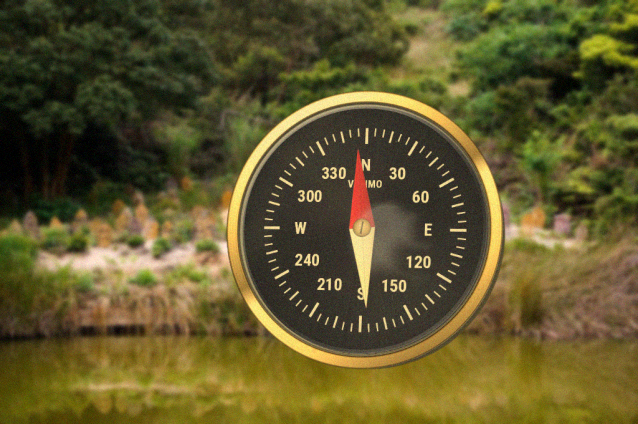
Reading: 355,°
